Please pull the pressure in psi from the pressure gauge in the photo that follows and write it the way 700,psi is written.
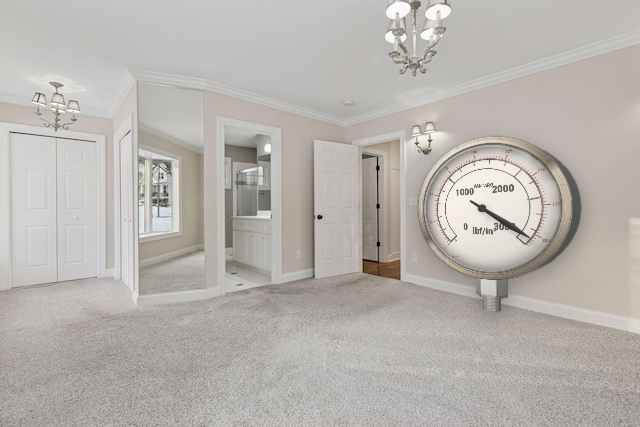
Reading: 2900,psi
